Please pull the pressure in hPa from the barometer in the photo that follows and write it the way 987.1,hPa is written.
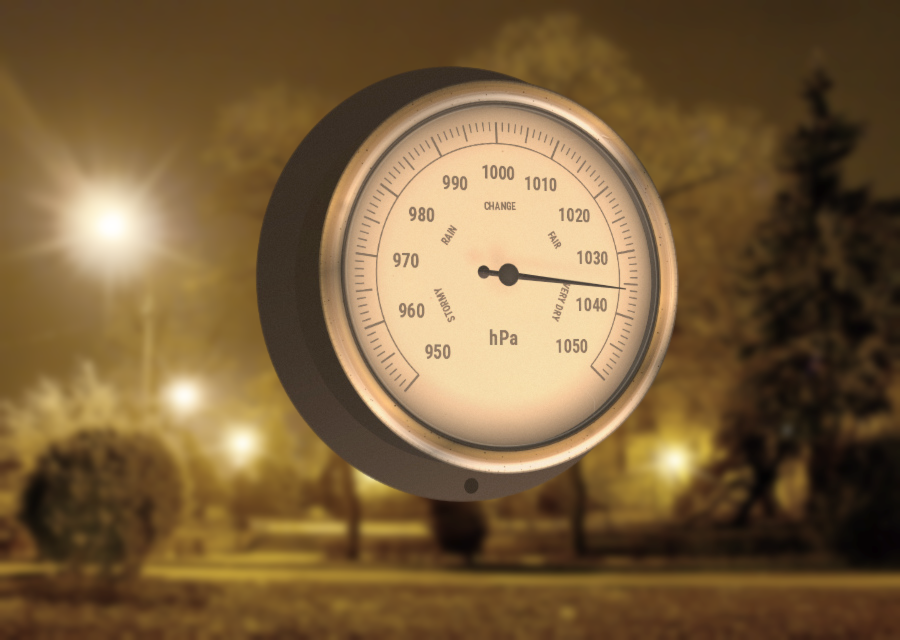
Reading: 1036,hPa
